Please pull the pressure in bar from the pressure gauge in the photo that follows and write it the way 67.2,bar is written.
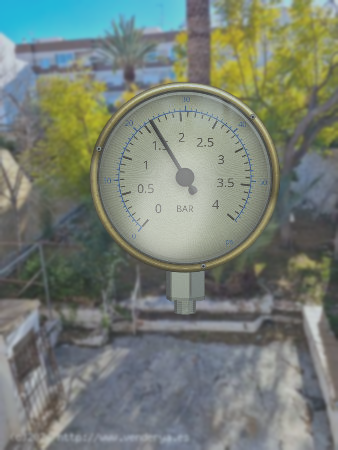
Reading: 1.6,bar
